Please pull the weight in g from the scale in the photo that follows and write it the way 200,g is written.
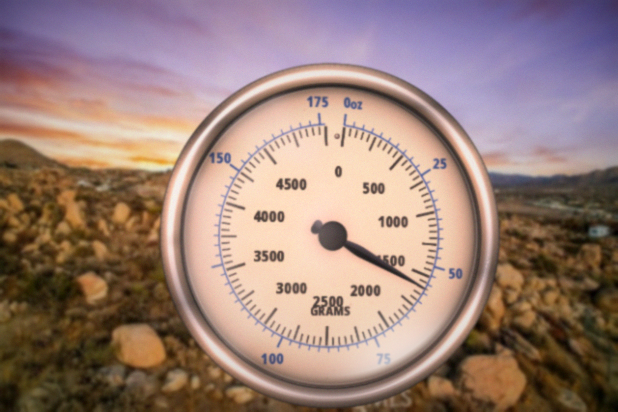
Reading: 1600,g
